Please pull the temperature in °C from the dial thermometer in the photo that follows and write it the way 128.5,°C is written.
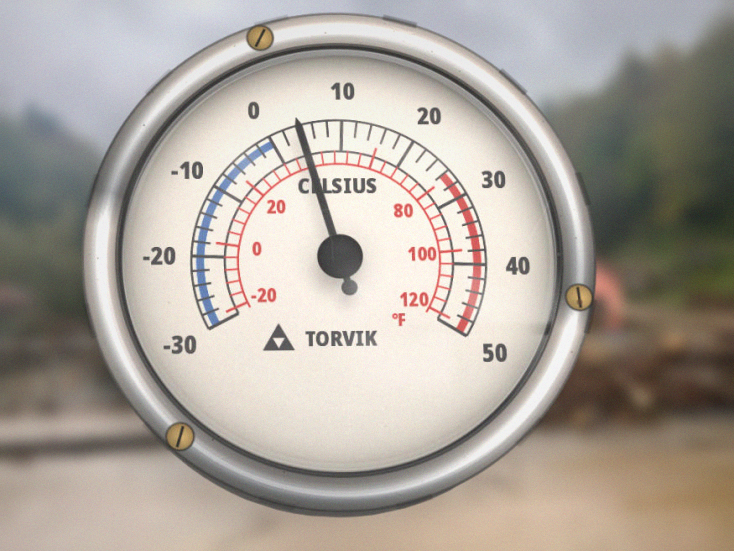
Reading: 4,°C
